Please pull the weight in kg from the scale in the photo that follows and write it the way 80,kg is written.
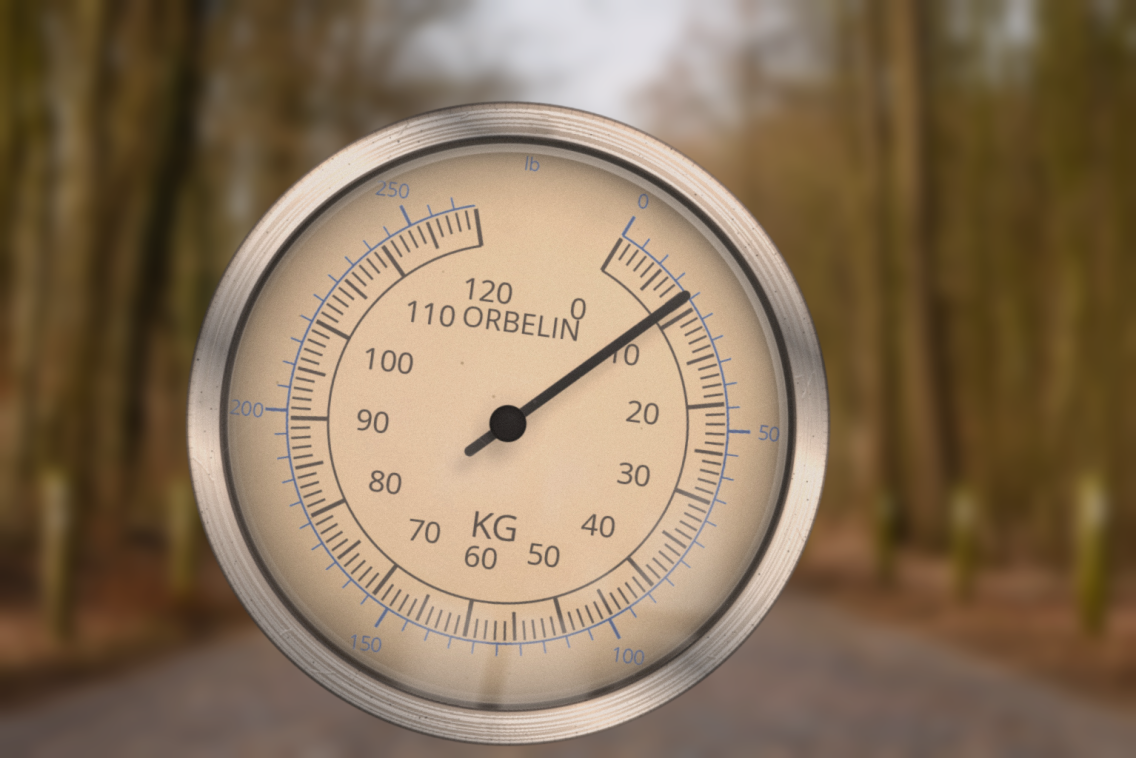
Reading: 8.5,kg
